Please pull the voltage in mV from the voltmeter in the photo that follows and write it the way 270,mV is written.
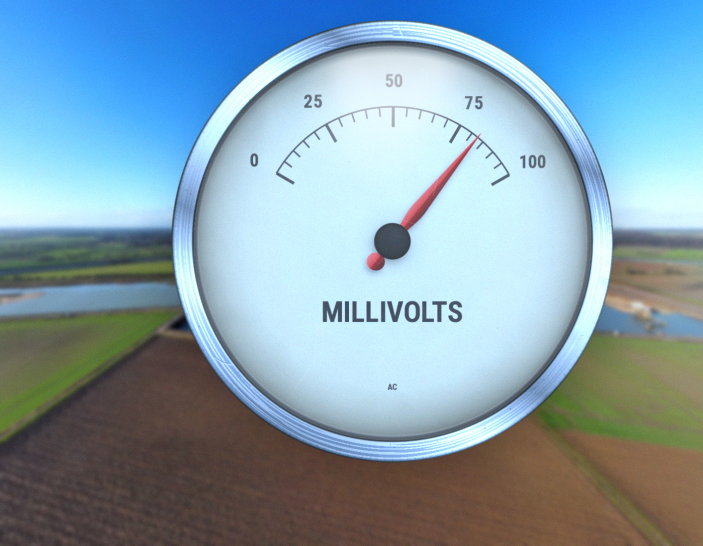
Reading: 82.5,mV
